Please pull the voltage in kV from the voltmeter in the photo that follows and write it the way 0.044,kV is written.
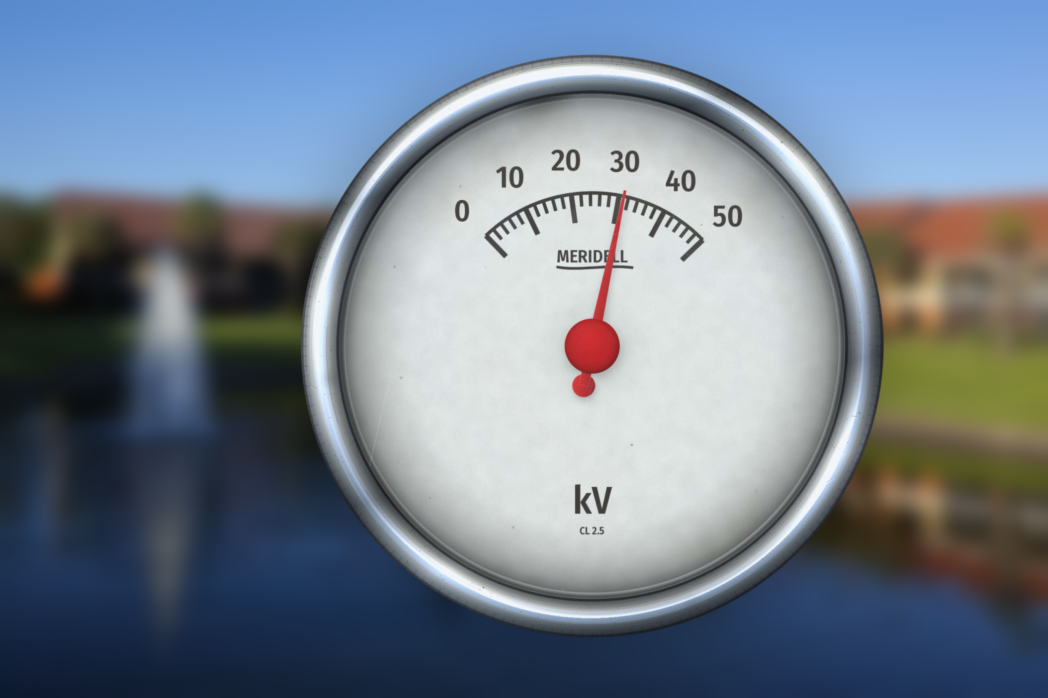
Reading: 31,kV
